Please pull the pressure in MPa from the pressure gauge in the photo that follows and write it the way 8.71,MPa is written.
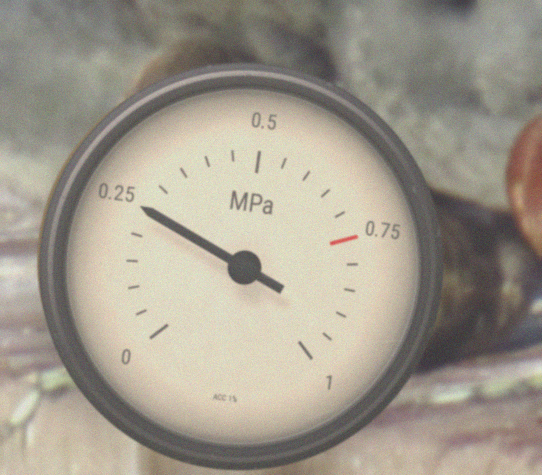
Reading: 0.25,MPa
